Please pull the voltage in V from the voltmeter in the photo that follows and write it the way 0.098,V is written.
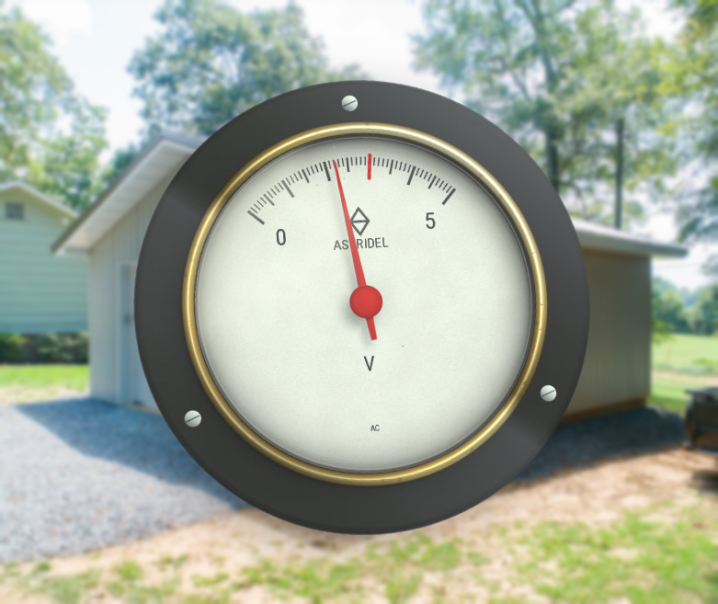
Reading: 2.2,V
